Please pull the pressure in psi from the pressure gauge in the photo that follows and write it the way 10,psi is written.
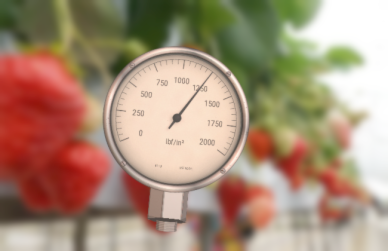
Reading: 1250,psi
